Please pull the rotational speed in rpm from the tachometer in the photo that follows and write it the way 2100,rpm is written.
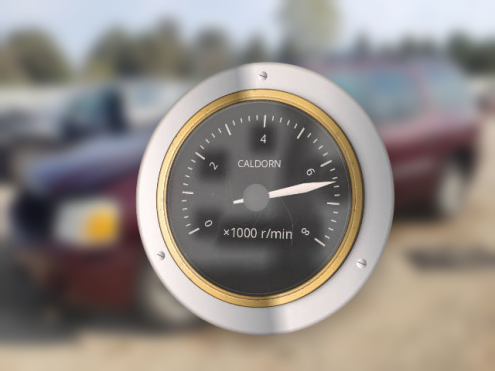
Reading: 6500,rpm
